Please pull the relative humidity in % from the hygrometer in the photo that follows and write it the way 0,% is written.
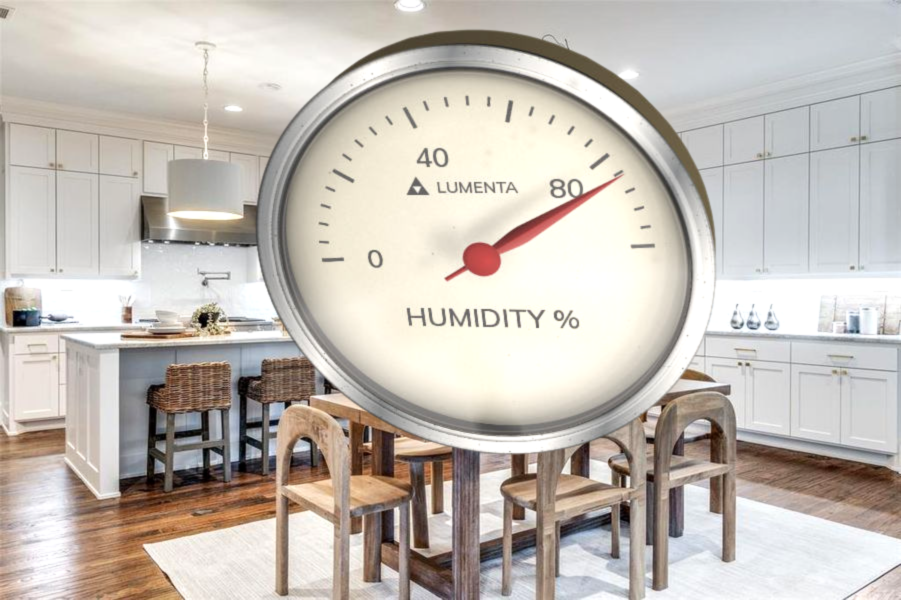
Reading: 84,%
